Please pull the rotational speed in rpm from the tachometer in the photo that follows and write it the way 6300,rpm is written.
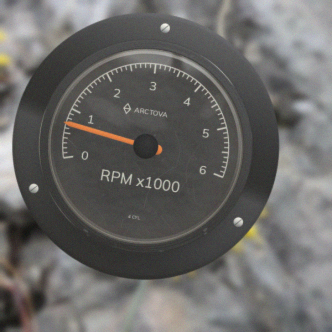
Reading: 700,rpm
